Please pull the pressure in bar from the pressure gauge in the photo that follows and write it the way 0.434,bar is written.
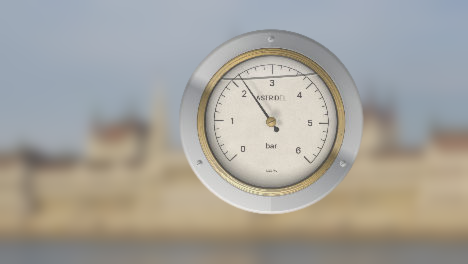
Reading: 2.2,bar
